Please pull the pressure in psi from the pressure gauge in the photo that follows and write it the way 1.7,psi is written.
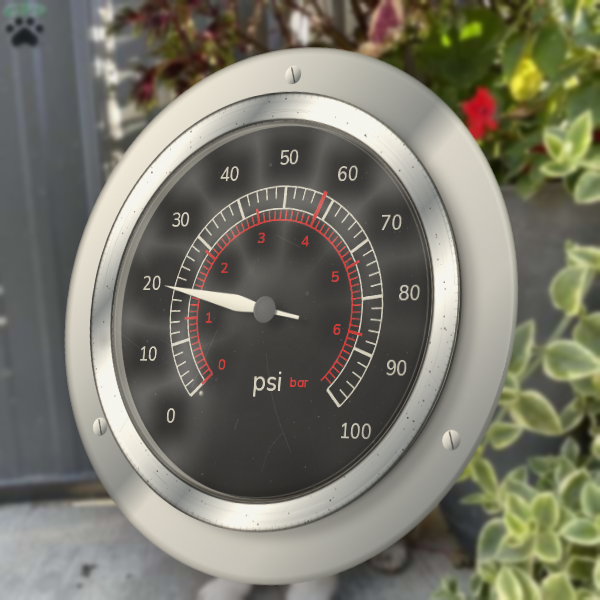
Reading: 20,psi
